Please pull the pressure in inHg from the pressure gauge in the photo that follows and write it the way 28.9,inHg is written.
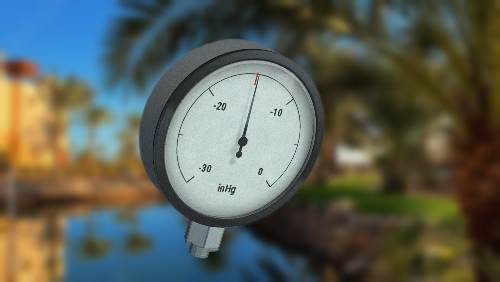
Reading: -15,inHg
